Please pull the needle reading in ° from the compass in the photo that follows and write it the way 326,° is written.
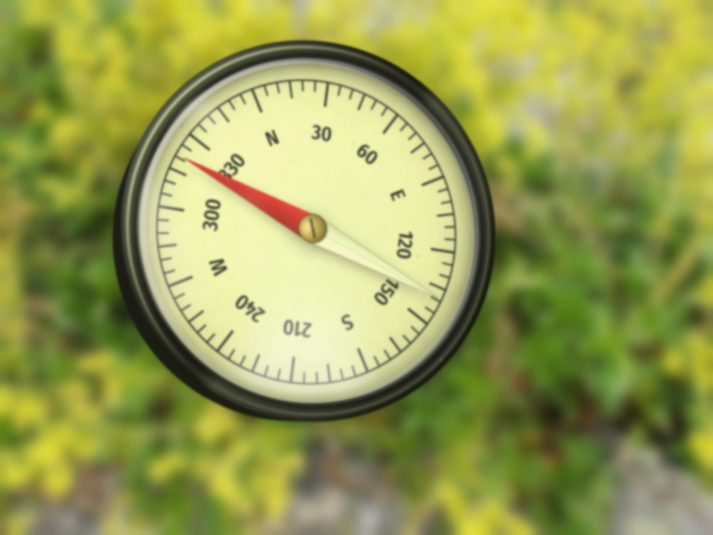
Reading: 320,°
